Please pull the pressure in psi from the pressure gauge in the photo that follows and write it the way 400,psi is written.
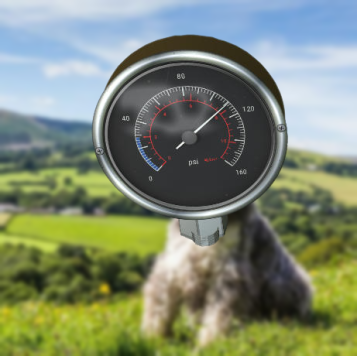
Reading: 110,psi
